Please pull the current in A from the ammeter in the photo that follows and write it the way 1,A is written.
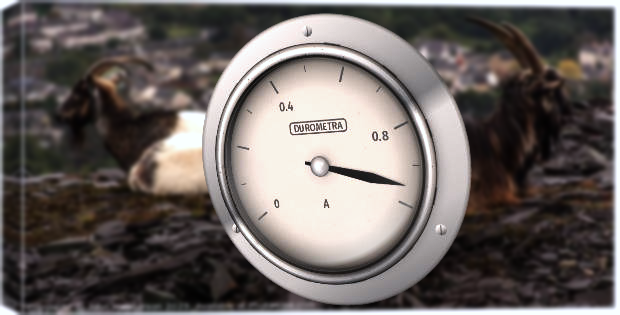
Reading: 0.95,A
